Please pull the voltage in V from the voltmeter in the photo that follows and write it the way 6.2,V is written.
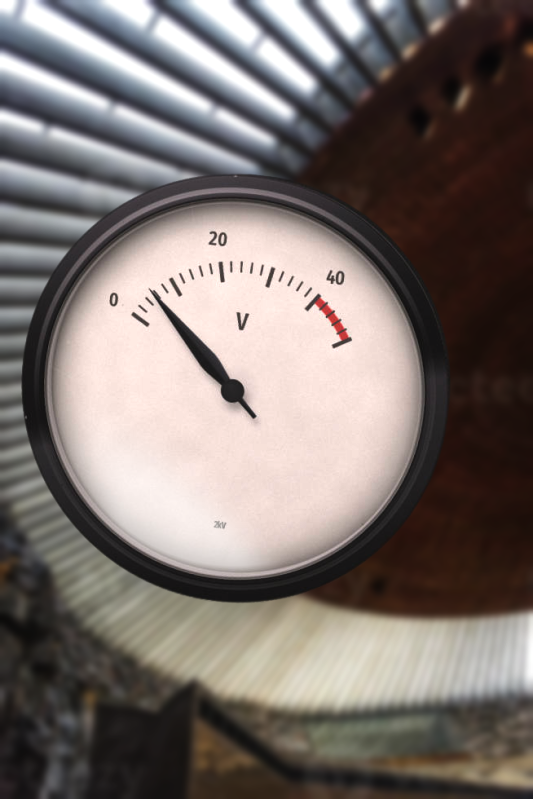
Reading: 6,V
